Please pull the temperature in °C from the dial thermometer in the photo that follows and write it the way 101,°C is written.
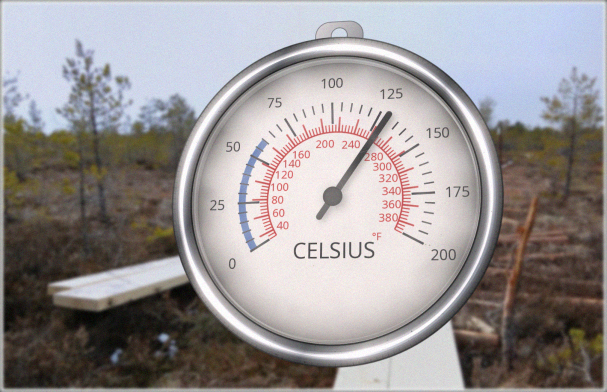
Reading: 130,°C
